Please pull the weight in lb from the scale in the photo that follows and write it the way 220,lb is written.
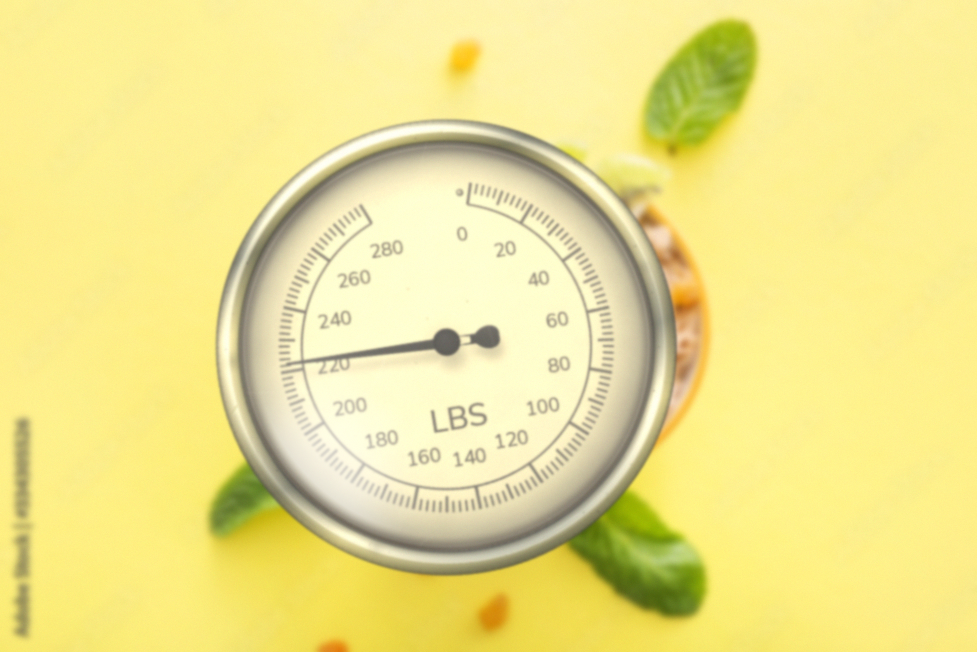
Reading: 222,lb
